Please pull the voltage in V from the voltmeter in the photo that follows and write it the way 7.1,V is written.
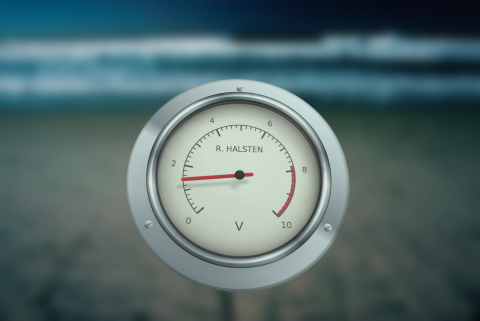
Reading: 1.4,V
